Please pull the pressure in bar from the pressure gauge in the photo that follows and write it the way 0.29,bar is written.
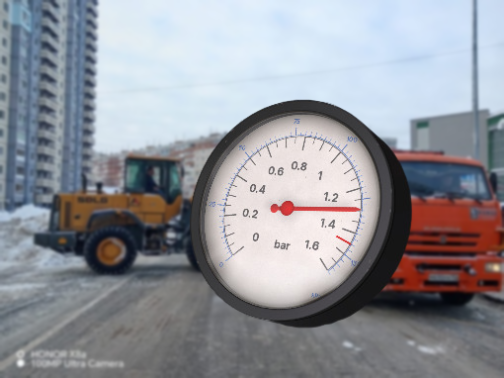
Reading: 1.3,bar
